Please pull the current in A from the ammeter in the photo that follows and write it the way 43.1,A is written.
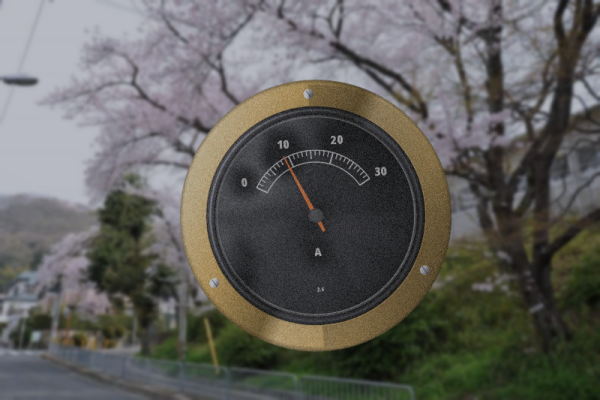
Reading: 9,A
